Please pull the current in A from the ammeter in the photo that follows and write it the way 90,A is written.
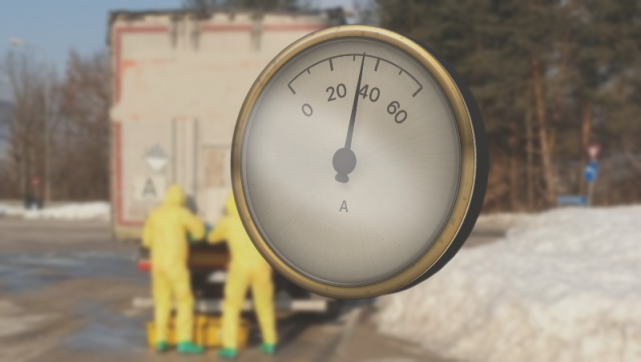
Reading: 35,A
